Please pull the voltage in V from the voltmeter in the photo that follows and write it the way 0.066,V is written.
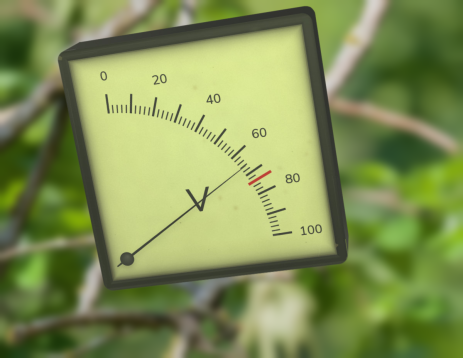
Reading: 66,V
